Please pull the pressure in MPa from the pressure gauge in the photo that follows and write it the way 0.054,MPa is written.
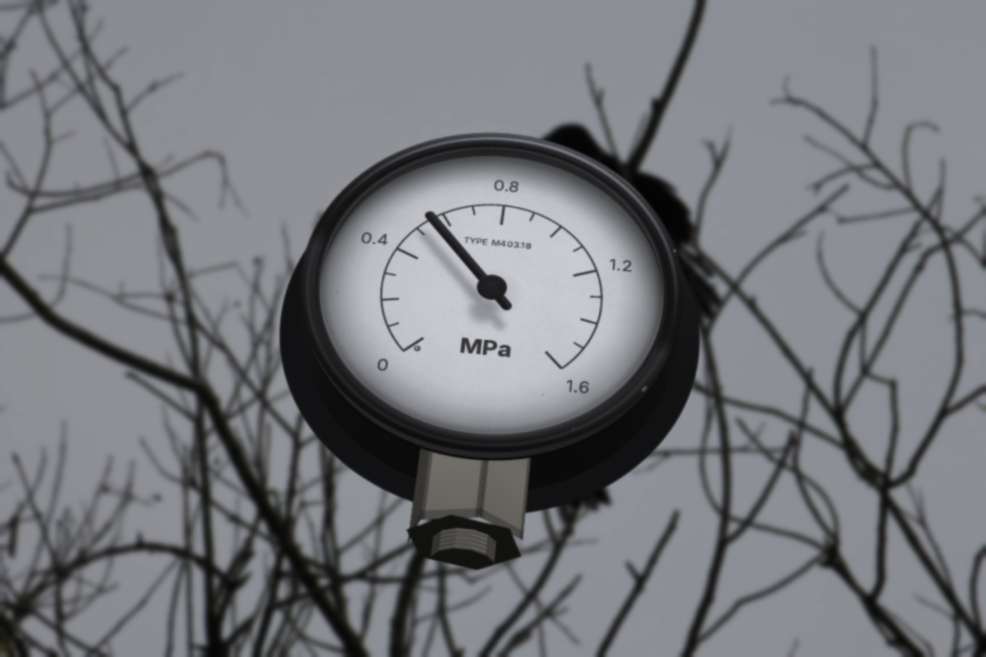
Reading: 0.55,MPa
